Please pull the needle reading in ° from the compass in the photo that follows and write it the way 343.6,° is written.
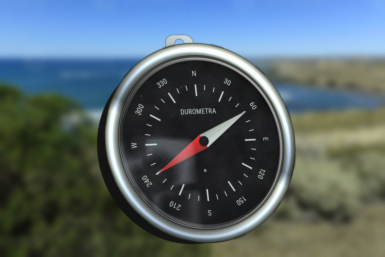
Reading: 240,°
